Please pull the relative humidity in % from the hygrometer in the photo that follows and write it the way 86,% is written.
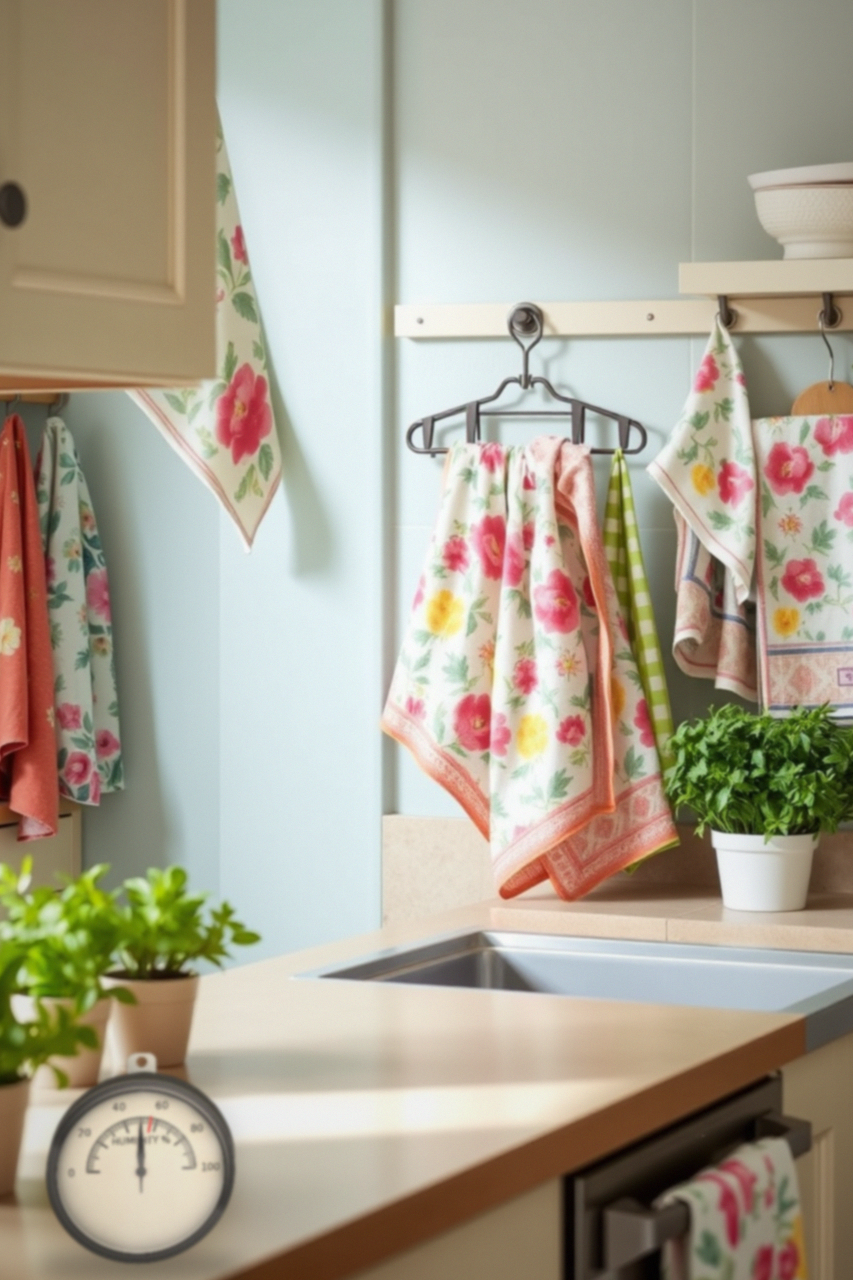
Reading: 50,%
